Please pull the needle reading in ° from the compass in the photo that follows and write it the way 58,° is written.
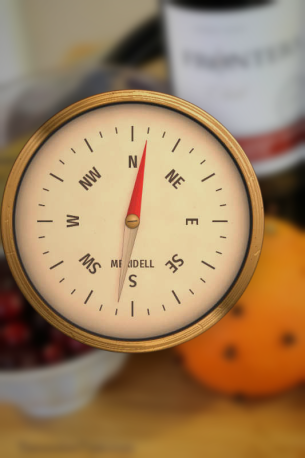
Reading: 10,°
